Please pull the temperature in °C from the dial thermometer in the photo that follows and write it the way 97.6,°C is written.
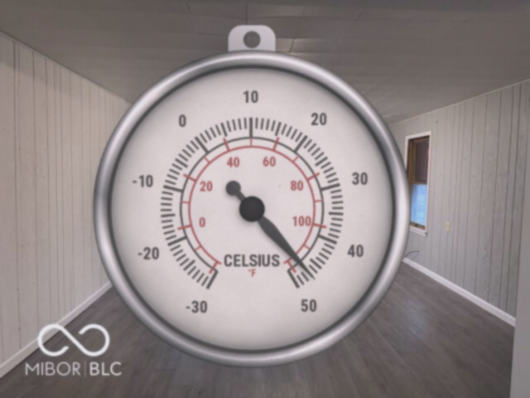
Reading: 47,°C
